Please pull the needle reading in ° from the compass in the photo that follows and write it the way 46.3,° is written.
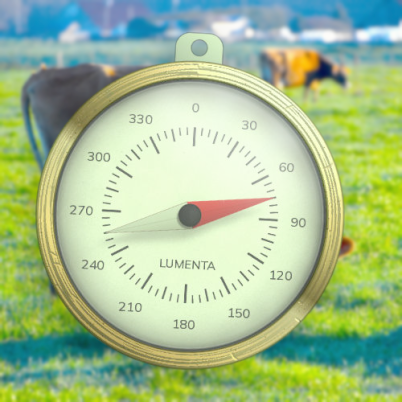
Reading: 75,°
